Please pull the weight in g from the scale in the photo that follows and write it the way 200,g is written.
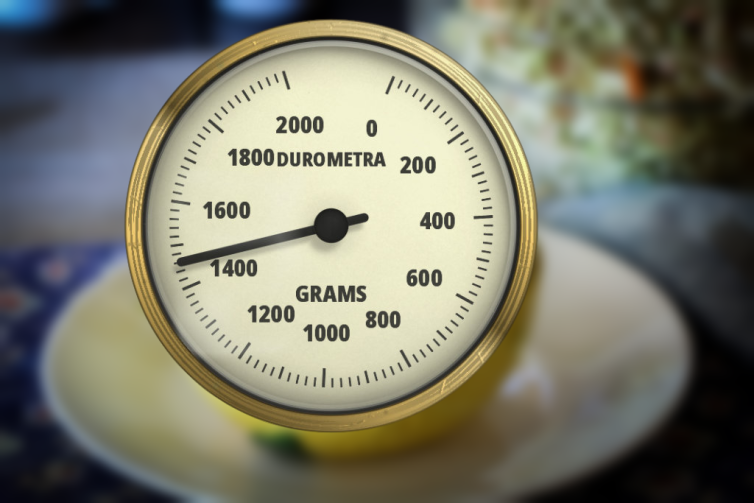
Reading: 1460,g
